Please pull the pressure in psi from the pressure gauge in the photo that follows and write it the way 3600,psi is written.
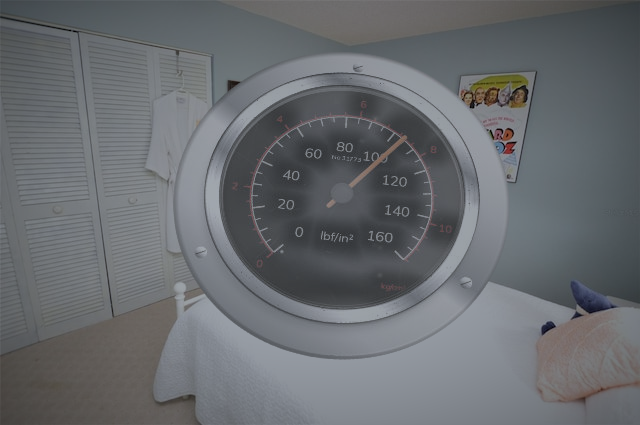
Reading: 105,psi
